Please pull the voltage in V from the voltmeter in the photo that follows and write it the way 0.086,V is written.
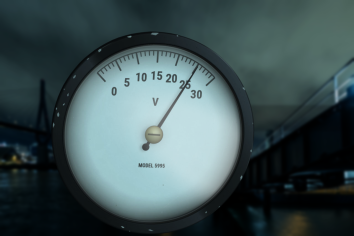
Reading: 25,V
